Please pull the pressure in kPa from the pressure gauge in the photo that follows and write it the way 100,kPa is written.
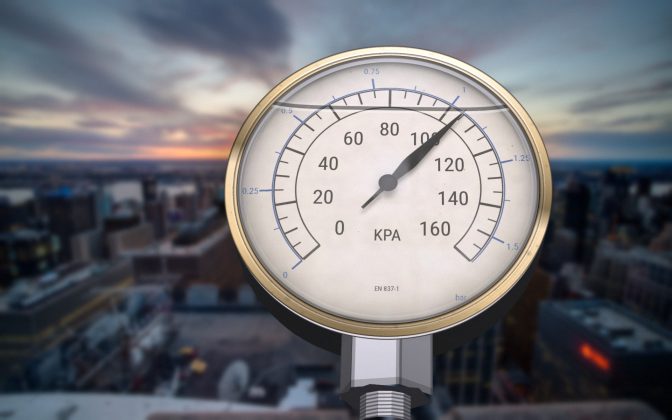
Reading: 105,kPa
